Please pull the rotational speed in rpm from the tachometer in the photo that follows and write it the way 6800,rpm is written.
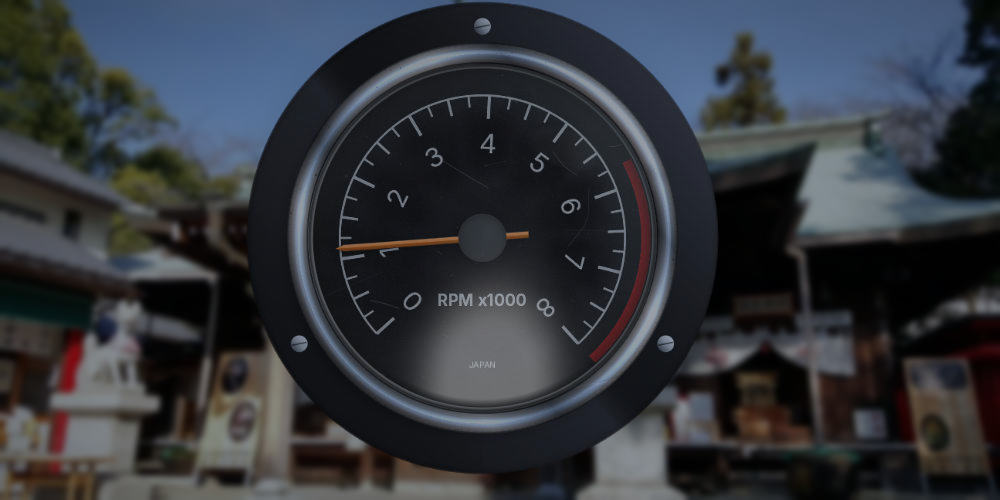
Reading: 1125,rpm
